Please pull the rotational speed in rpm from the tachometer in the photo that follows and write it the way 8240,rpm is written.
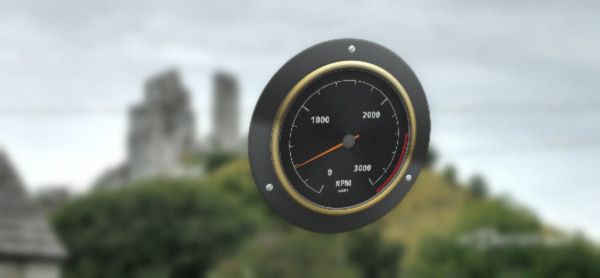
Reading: 400,rpm
